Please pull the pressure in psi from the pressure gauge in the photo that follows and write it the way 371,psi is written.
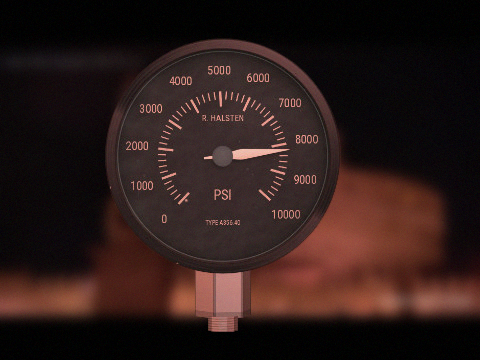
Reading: 8200,psi
